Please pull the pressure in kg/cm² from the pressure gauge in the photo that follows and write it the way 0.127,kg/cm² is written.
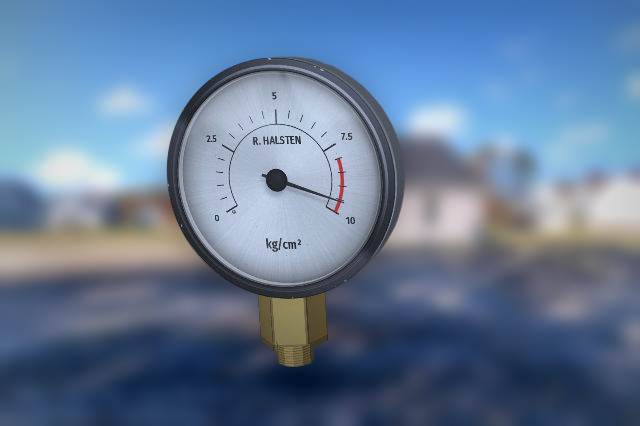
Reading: 9.5,kg/cm²
